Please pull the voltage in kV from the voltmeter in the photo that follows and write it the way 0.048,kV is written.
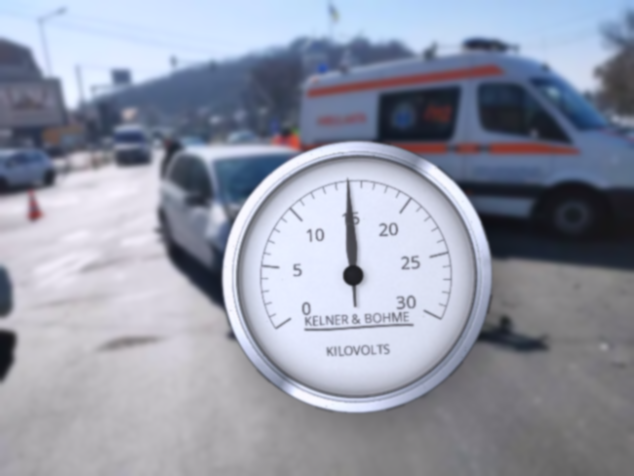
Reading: 15,kV
